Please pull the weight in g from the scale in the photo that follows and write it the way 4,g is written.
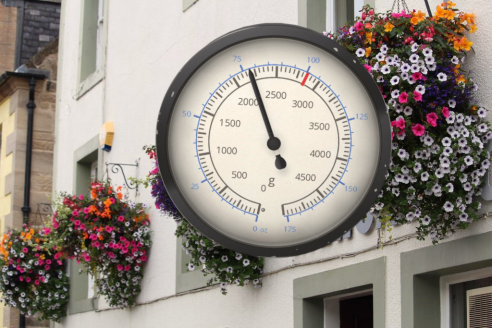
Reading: 2200,g
